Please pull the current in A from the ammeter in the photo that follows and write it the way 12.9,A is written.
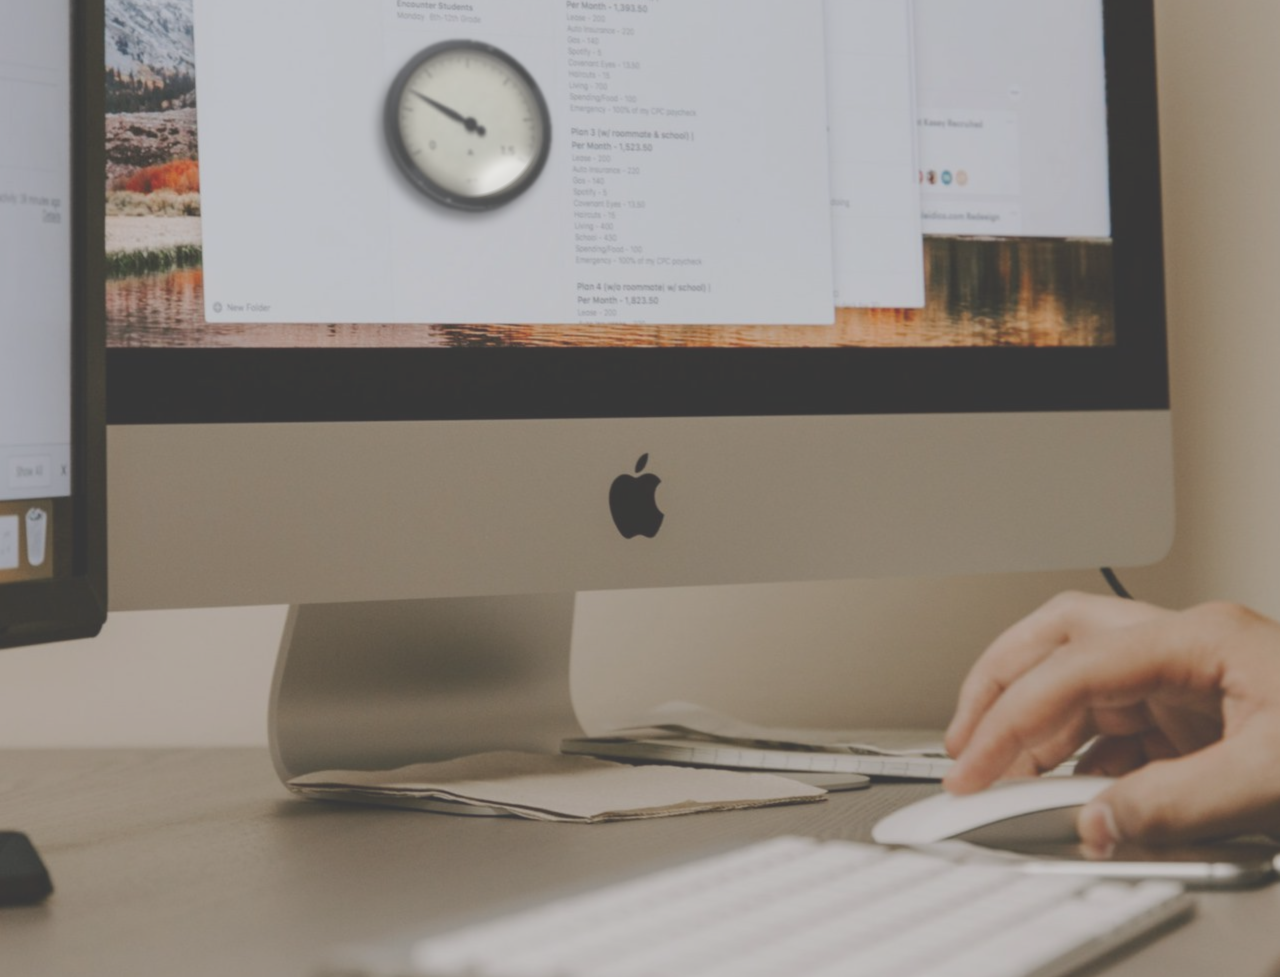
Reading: 0.35,A
